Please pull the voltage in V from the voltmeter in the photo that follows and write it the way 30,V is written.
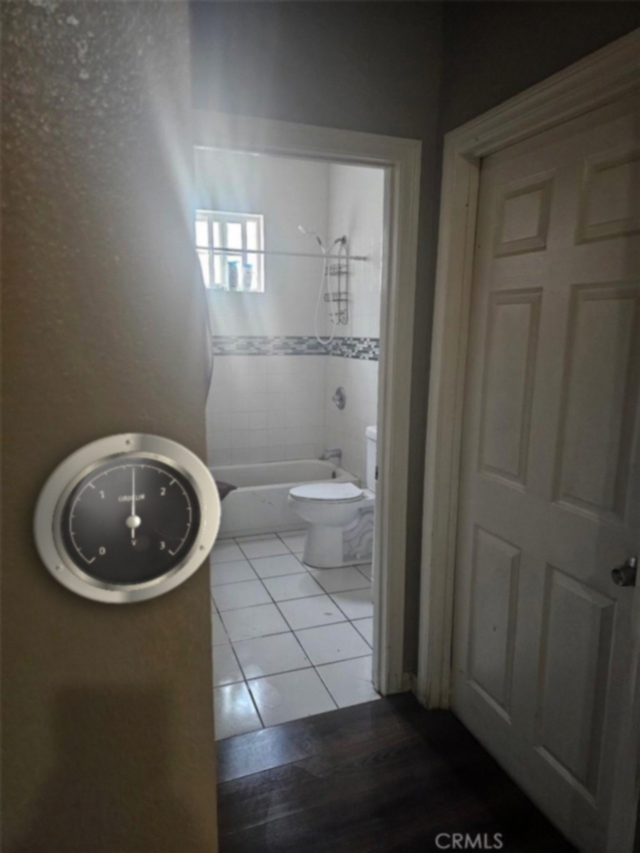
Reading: 1.5,V
